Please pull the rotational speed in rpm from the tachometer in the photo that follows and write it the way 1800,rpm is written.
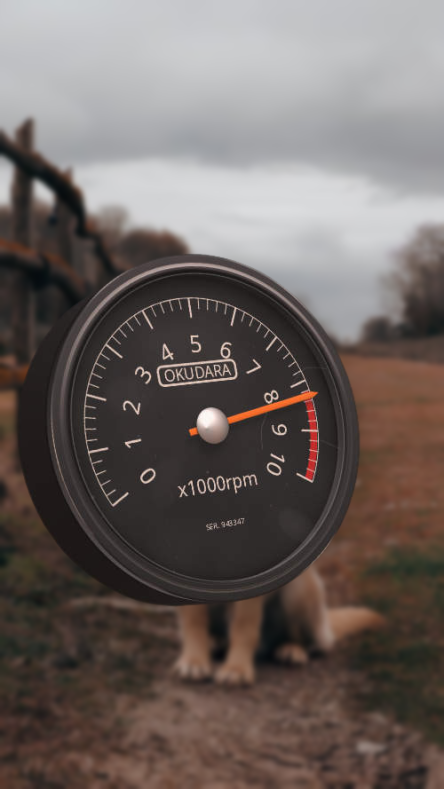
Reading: 8300,rpm
